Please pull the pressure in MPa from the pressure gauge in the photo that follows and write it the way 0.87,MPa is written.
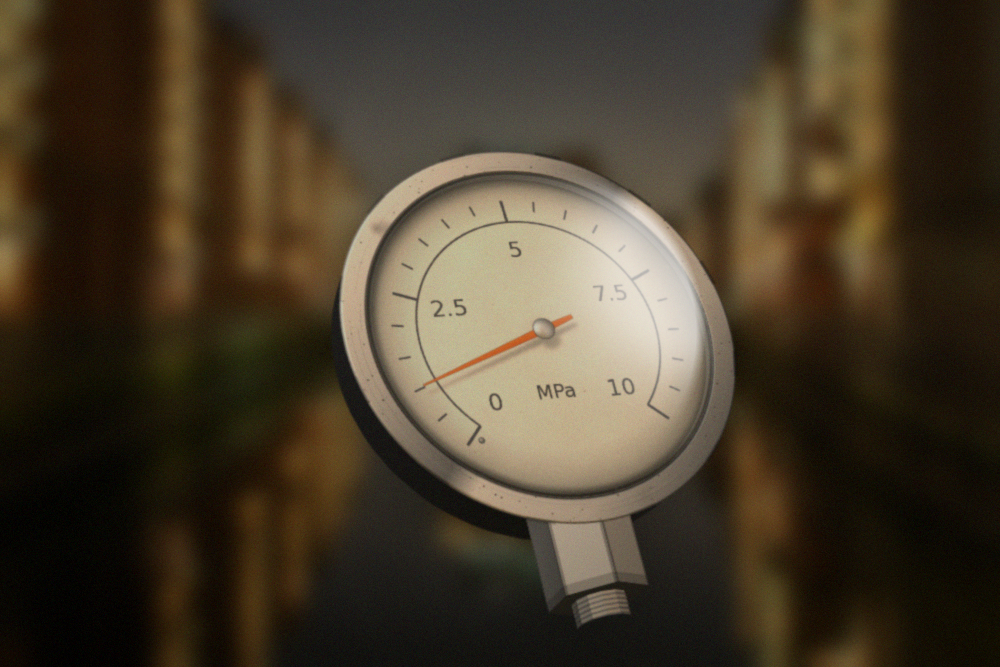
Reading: 1,MPa
